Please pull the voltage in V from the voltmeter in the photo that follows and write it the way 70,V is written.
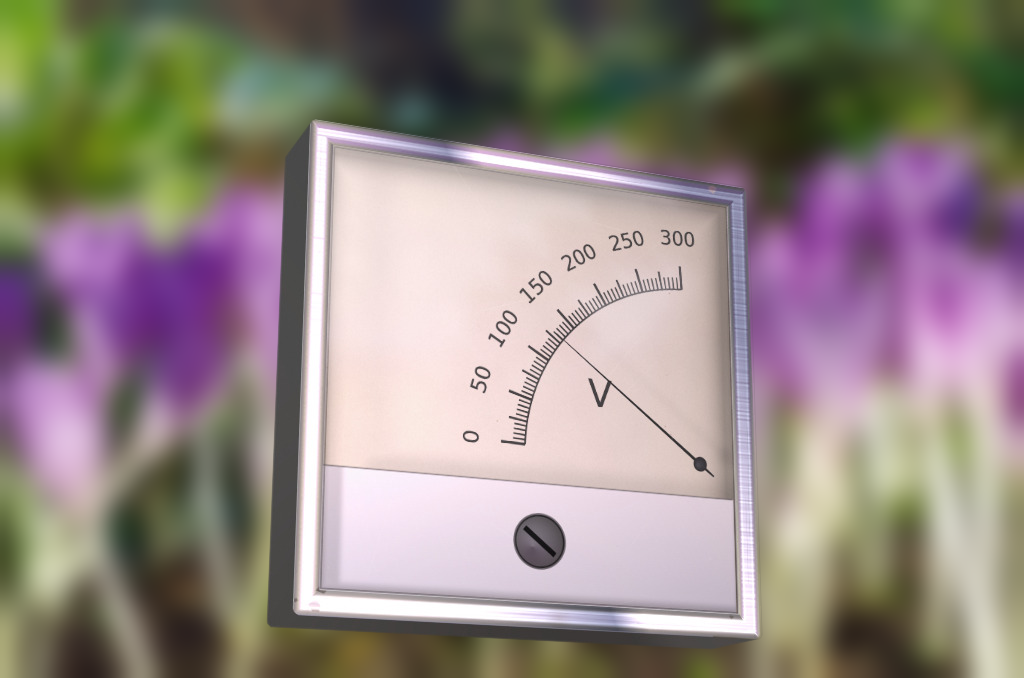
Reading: 125,V
